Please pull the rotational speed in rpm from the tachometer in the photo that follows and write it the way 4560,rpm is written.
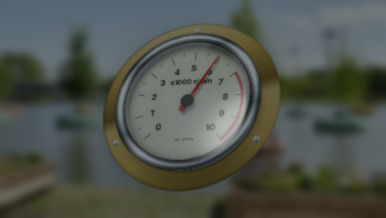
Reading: 6000,rpm
